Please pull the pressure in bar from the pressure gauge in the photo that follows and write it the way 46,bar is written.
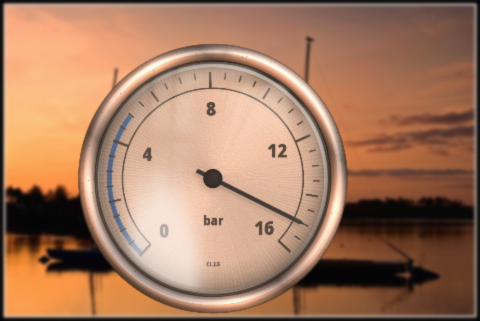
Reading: 15,bar
